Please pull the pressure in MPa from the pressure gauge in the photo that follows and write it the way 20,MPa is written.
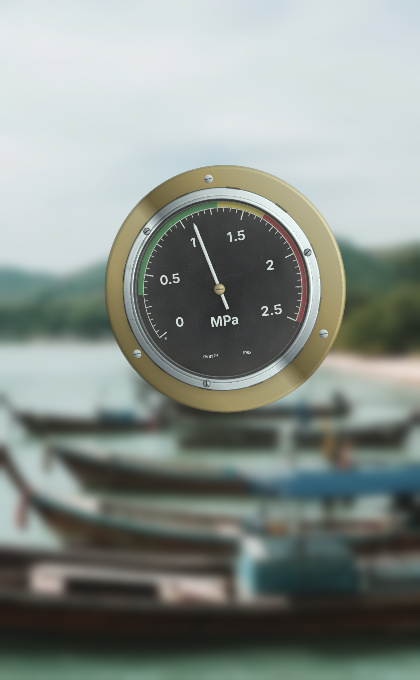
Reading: 1.1,MPa
